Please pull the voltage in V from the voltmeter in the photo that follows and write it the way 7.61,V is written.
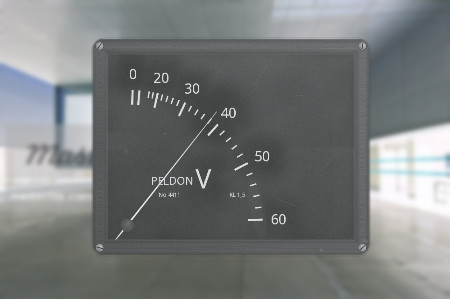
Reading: 38,V
